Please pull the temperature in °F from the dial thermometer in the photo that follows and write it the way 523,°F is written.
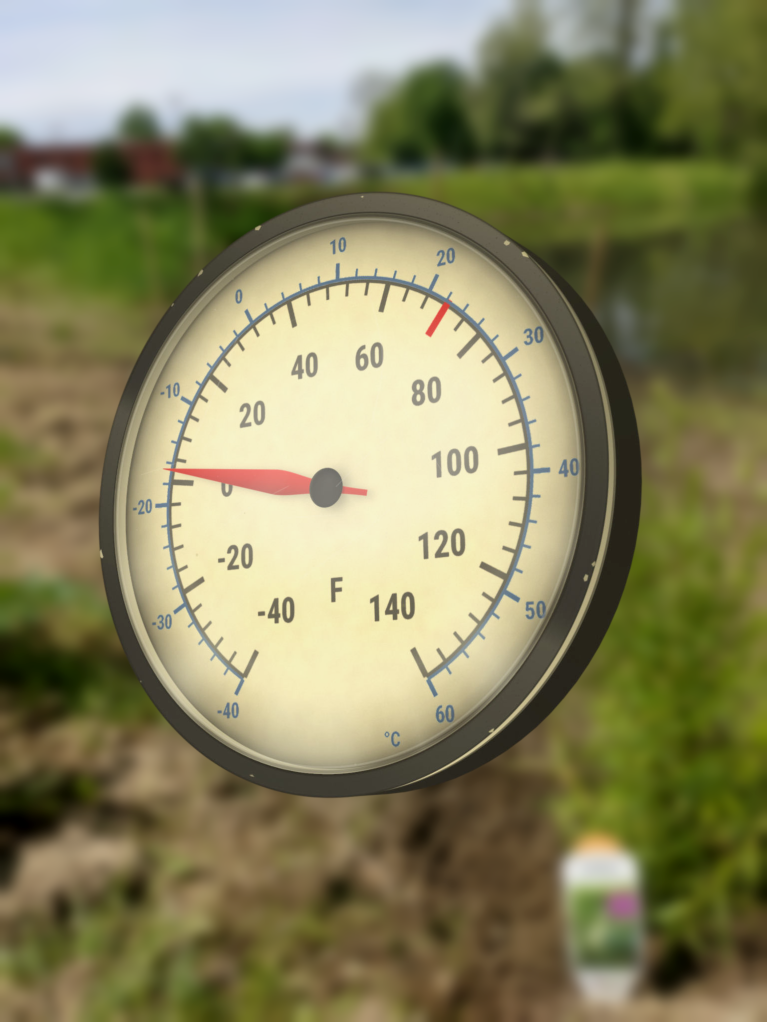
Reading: 2,°F
